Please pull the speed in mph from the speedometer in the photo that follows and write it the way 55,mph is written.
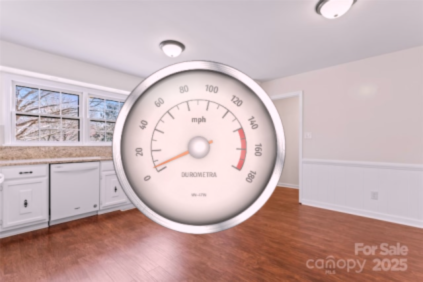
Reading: 5,mph
